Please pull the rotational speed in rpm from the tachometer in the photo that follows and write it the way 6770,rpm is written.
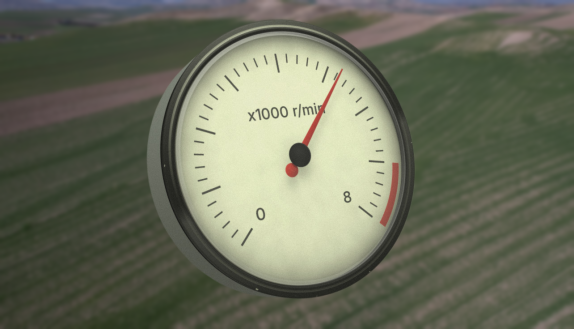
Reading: 5200,rpm
